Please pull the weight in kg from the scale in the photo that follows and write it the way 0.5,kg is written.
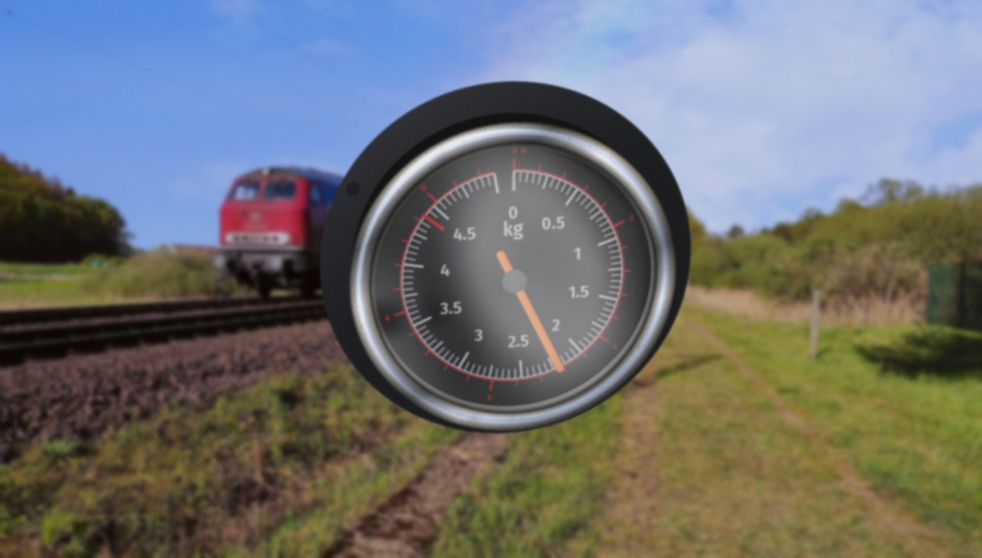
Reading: 2.2,kg
